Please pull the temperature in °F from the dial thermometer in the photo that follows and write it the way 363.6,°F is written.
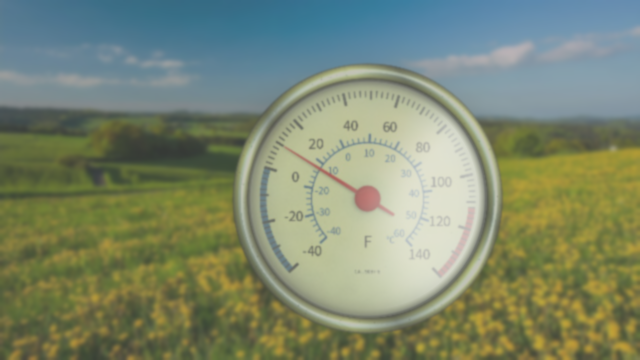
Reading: 10,°F
